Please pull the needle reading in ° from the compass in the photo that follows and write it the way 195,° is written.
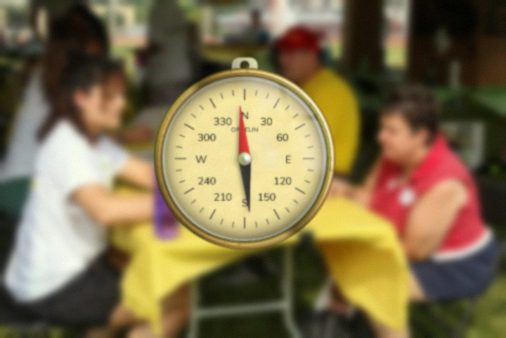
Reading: 355,°
